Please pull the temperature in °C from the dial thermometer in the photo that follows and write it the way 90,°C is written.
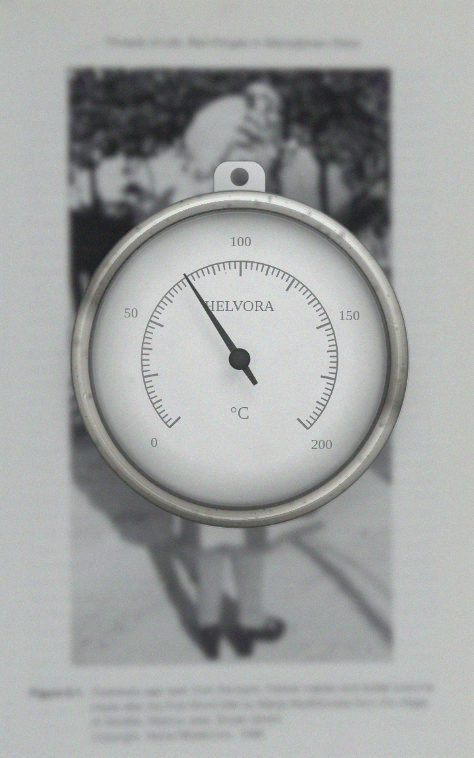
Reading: 75,°C
